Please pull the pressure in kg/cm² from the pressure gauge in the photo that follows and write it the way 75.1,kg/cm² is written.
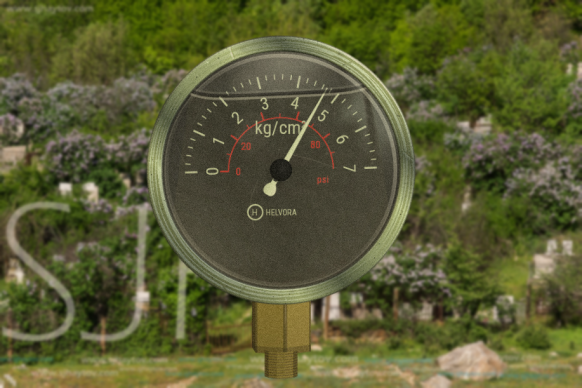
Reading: 4.7,kg/cm²
